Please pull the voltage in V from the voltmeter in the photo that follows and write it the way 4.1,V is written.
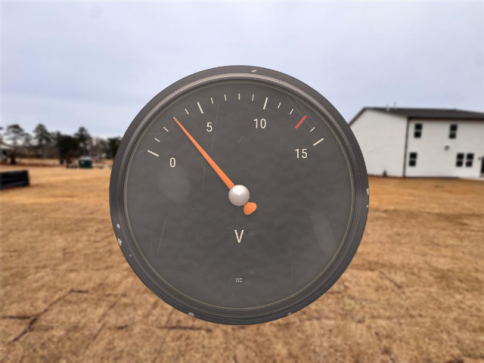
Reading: 3,V
